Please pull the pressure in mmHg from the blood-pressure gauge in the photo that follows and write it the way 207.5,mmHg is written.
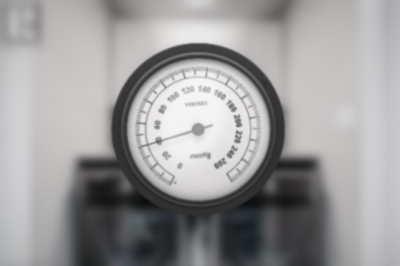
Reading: 40,mmHg
